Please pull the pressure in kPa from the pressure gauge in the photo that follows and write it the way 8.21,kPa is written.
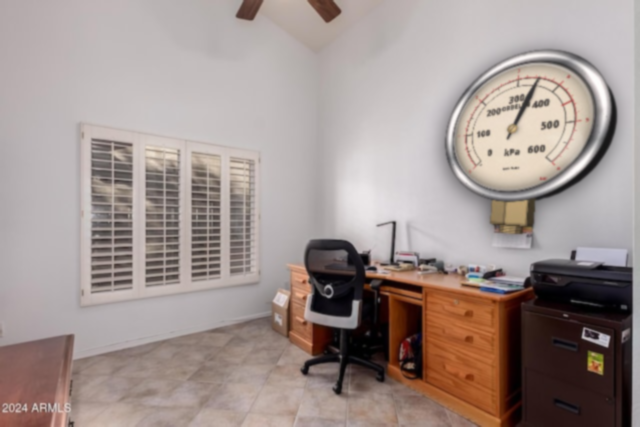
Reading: 350,kPa
